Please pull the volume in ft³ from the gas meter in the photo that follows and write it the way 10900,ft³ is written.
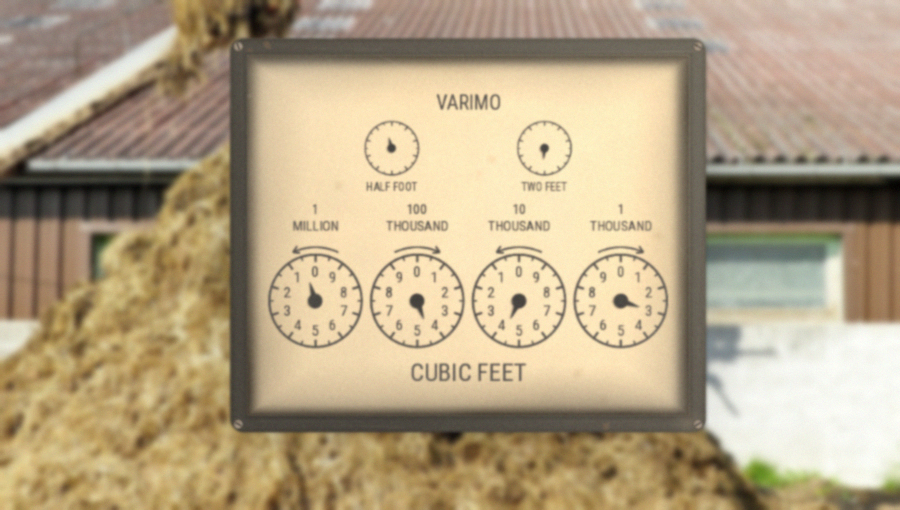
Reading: 44300,ft³
